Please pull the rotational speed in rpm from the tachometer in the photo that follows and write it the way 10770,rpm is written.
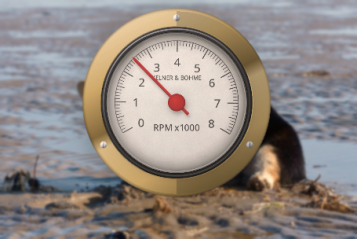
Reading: 2500,rpm
